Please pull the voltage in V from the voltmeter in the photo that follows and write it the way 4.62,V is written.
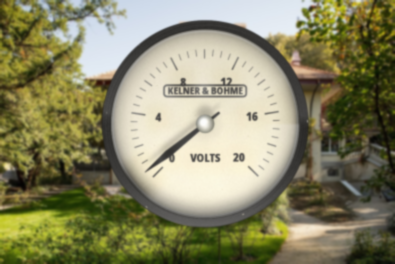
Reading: 0.5,V
